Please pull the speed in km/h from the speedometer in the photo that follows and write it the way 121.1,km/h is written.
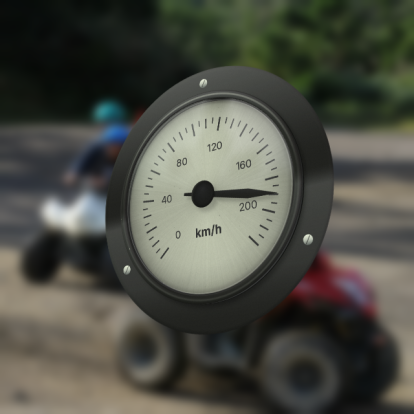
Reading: 190,km/h
